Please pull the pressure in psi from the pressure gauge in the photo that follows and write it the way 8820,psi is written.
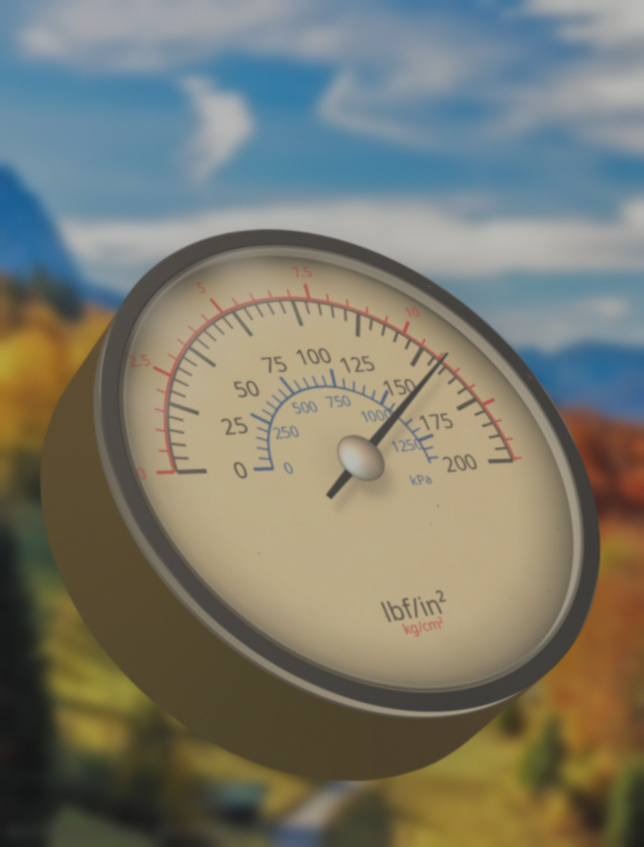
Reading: 157.5,psi
